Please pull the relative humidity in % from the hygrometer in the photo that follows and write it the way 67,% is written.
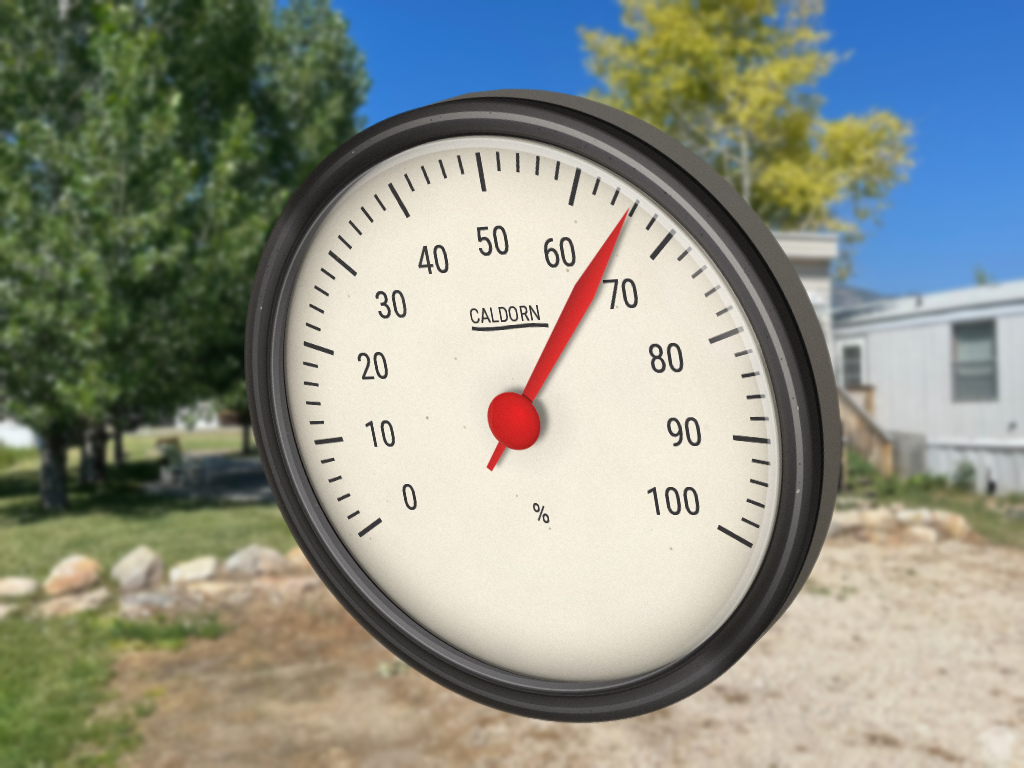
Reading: 66,%
